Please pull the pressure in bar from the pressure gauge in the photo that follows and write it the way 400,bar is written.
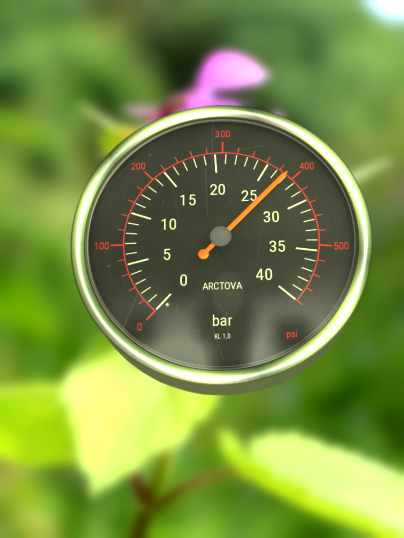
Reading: 27,bar
